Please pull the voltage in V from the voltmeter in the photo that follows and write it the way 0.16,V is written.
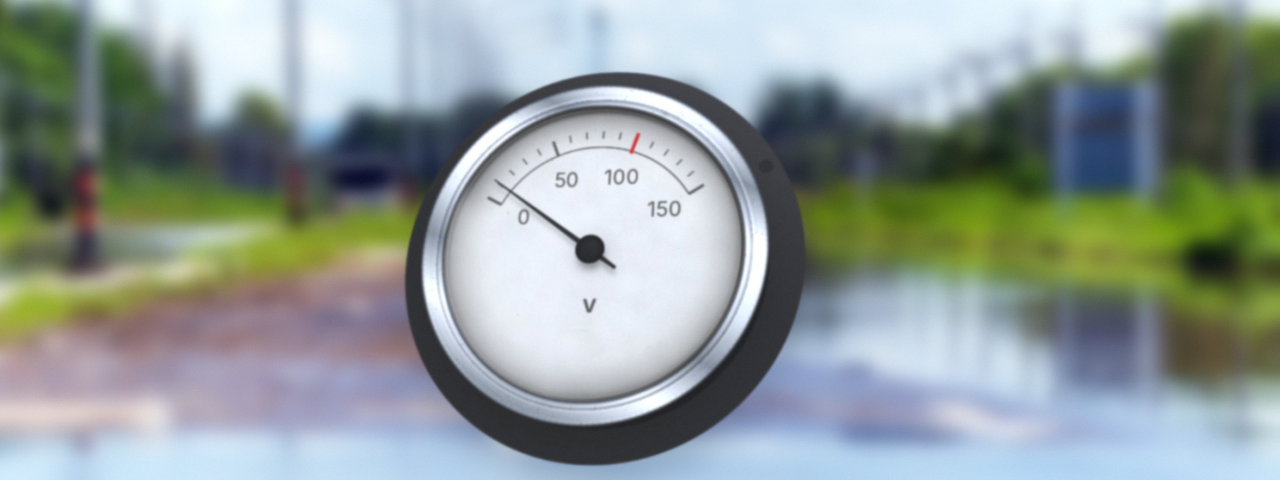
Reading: 10,V
